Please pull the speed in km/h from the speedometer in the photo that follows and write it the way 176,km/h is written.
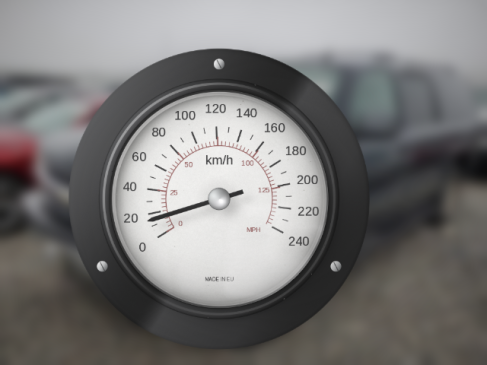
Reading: 15,km/h
